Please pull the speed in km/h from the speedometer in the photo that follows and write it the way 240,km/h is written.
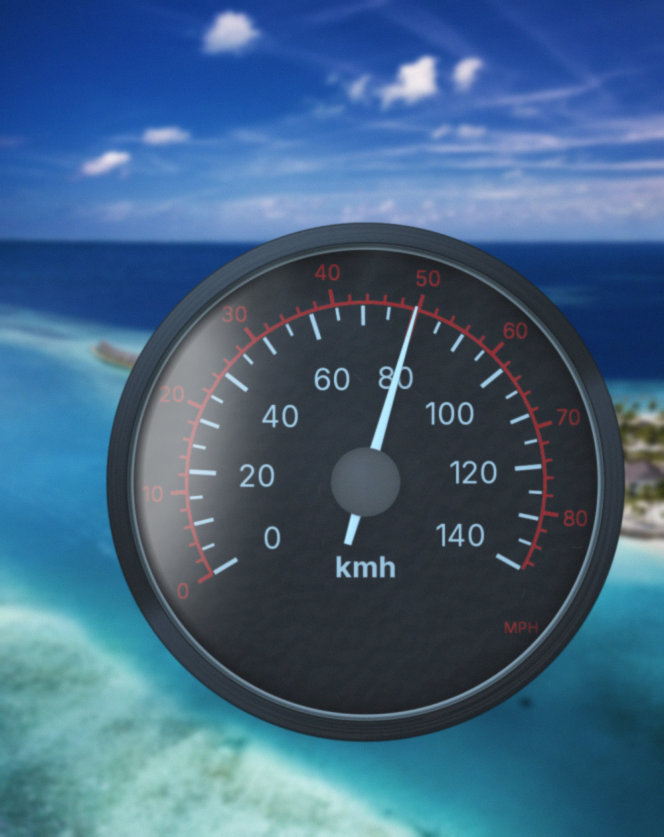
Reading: 80,km/h
